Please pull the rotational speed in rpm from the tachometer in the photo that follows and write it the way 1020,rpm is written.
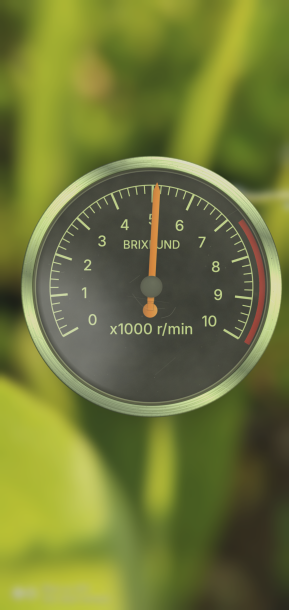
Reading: 5100,rpm
